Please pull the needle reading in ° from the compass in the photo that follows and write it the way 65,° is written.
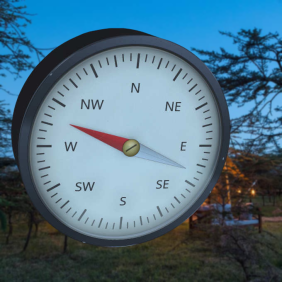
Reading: 290,°
